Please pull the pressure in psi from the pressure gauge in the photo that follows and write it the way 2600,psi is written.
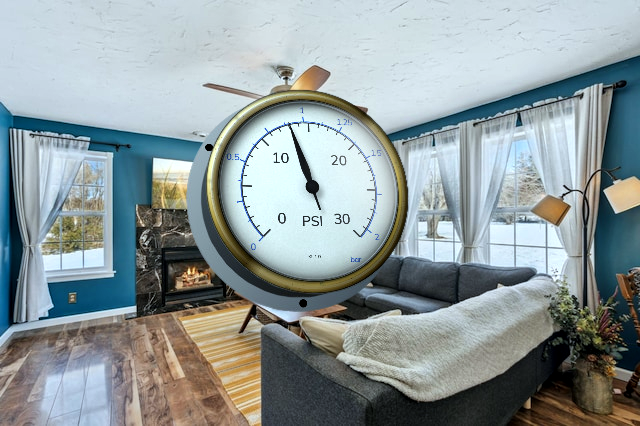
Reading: 13,psi
